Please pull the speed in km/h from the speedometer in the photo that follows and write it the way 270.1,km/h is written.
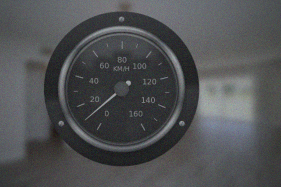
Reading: 10,km/h
